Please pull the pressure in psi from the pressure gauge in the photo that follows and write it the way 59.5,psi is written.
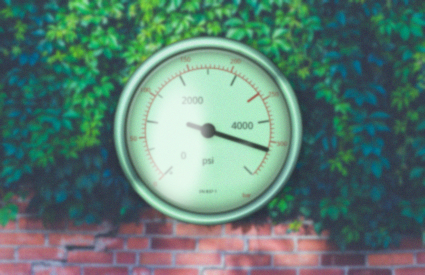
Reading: 4500,psi
